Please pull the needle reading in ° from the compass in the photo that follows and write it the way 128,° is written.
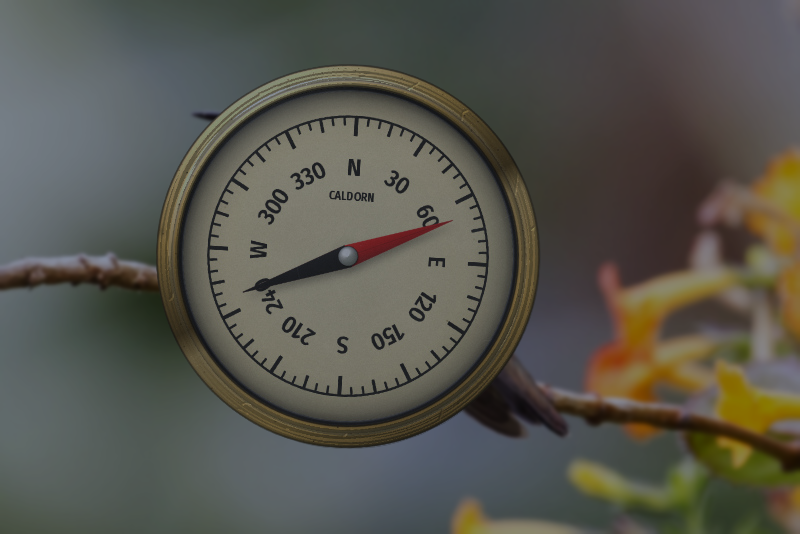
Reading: 67.5,°
